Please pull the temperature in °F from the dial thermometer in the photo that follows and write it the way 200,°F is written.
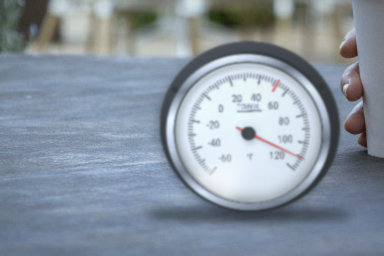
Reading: 110,°F
